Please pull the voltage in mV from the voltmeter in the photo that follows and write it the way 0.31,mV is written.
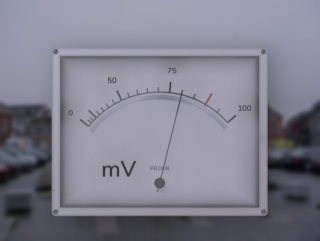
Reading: 80,mV
